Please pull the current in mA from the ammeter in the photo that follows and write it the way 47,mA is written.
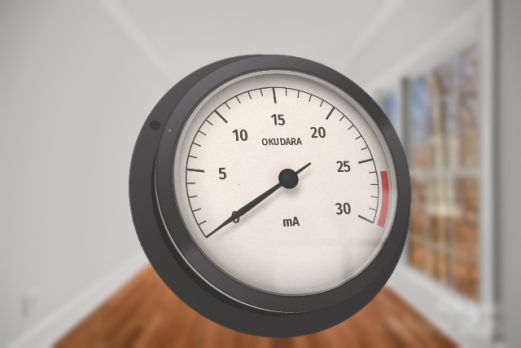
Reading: 0,mA
